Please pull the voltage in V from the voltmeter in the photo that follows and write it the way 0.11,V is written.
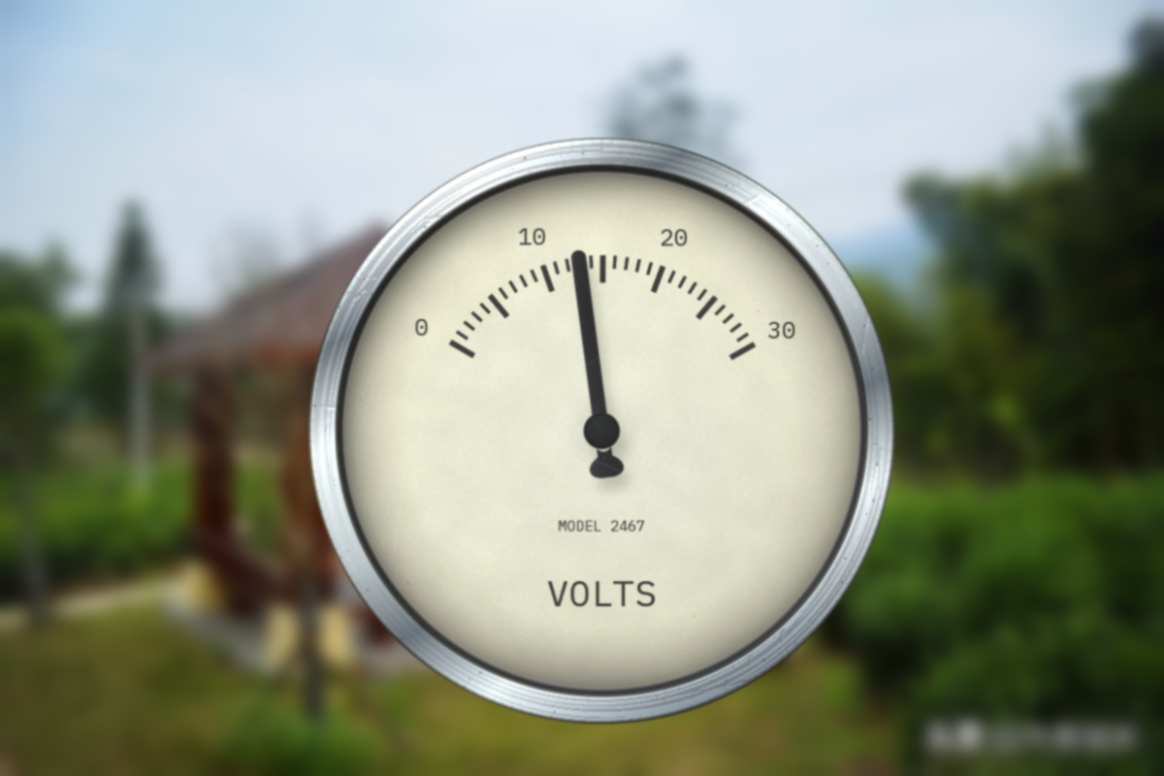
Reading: 13,V
